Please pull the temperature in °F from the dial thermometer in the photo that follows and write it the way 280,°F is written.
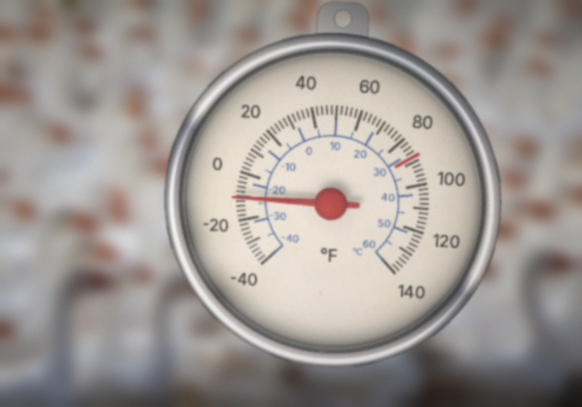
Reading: -10,°F
